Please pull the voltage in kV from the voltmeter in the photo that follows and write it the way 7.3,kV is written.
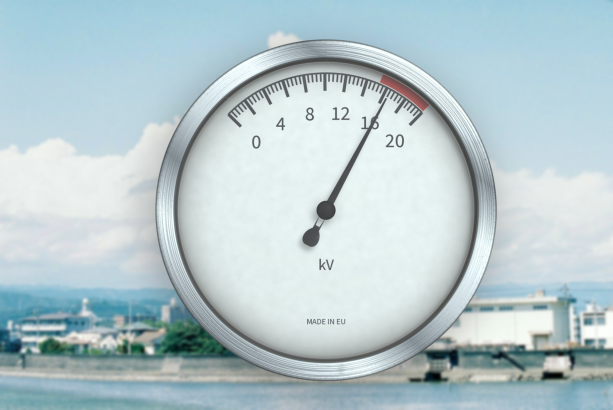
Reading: 16.4,kV
